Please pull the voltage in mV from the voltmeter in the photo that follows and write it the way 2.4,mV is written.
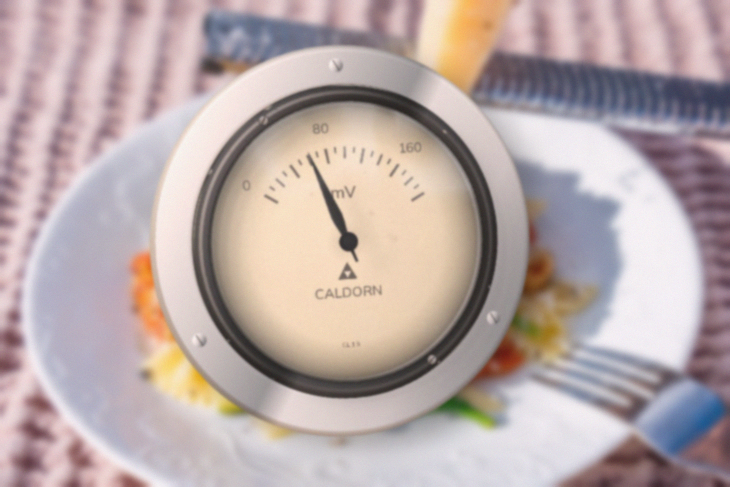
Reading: 60,mV
